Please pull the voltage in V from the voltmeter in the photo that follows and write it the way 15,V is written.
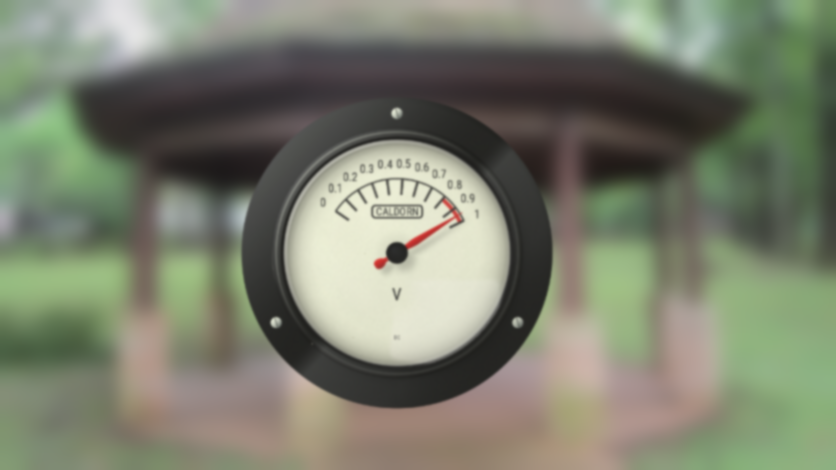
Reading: 0.95,V
